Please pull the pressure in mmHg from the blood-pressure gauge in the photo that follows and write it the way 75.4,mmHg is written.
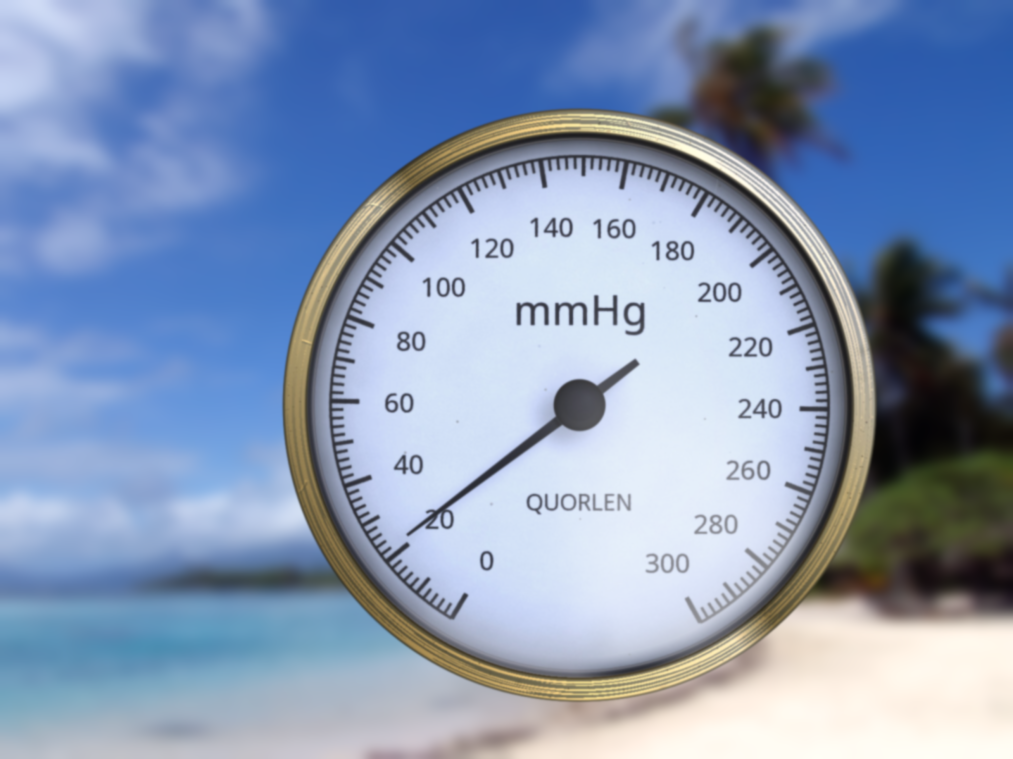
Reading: 22,mmHg
